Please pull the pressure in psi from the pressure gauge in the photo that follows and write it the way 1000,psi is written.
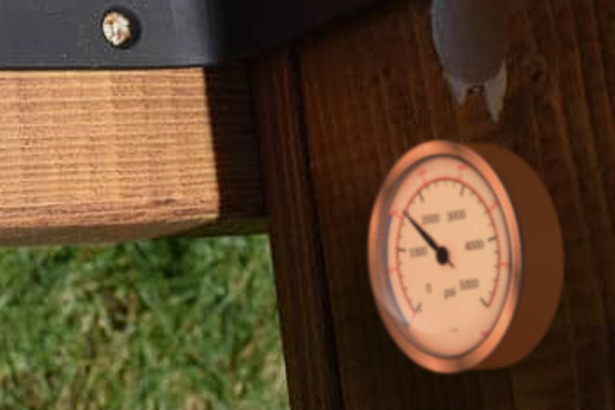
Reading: 1600,psi
